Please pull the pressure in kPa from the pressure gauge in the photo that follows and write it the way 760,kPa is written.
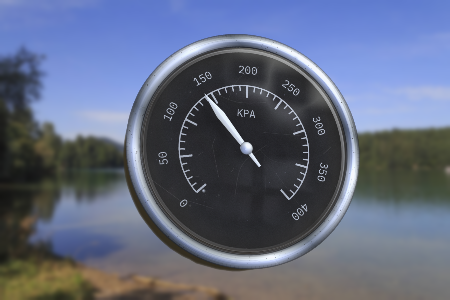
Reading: 140,kPa
